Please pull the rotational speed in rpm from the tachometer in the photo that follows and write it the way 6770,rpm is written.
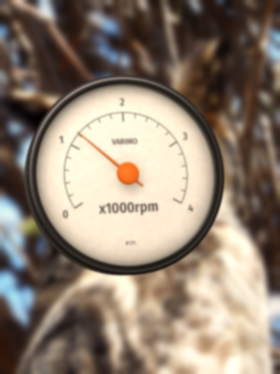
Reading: 1200,rpm
